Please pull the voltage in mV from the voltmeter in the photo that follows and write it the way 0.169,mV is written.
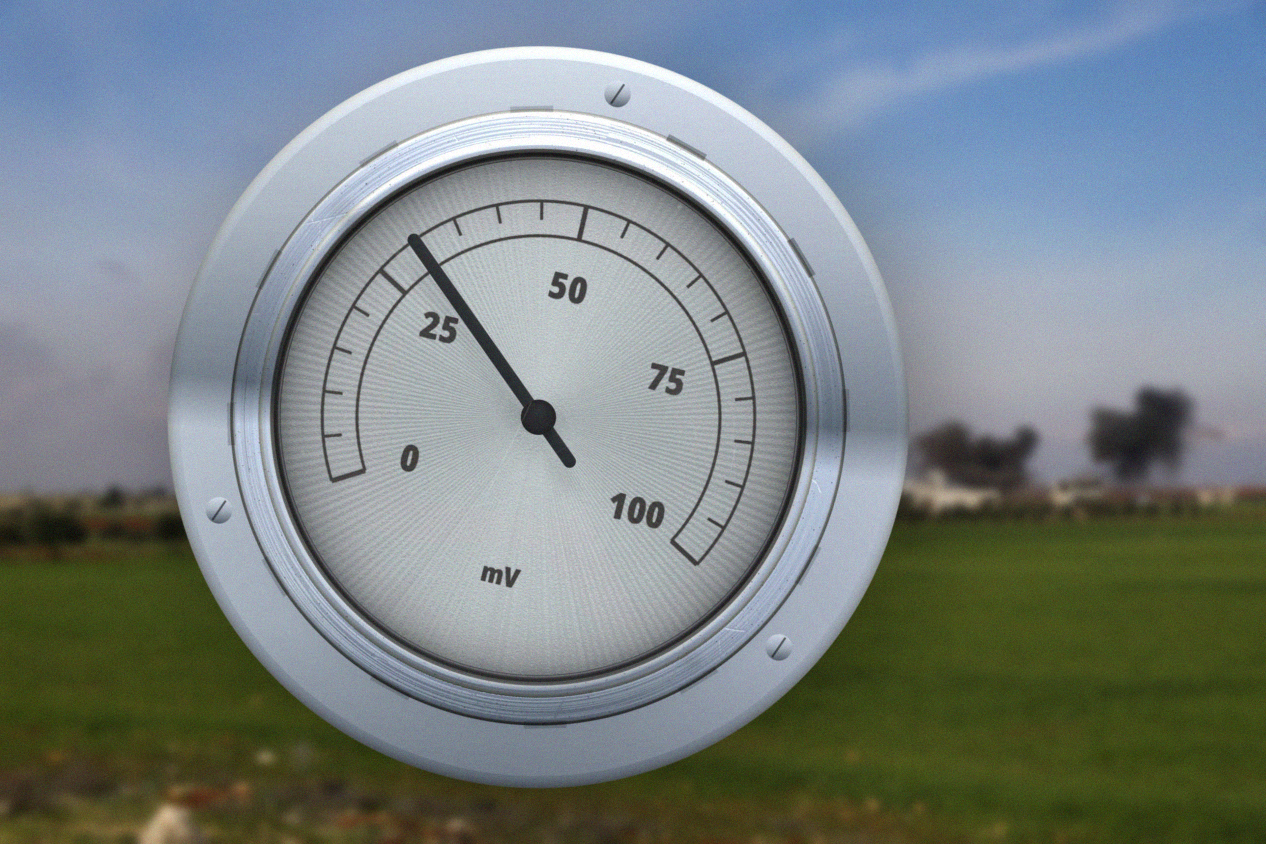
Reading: 30,mV
